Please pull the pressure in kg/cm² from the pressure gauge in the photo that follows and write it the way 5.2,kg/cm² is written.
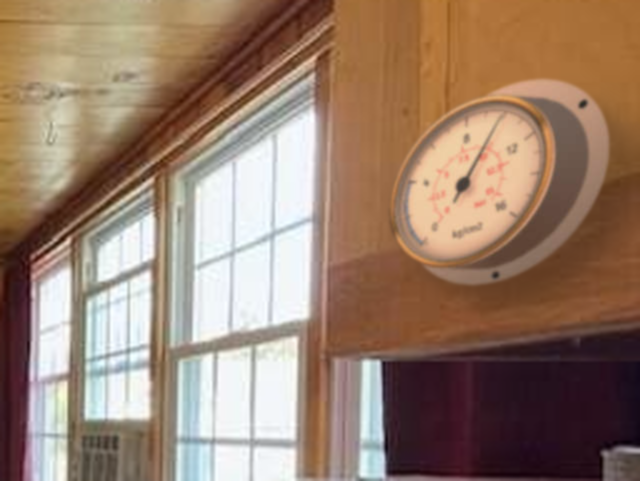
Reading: 10,kg/cm²
